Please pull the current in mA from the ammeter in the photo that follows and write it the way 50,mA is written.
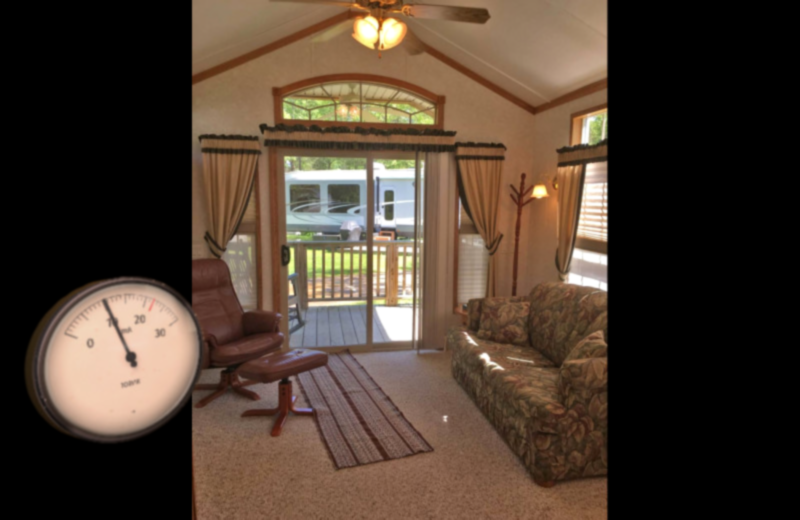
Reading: 10,mA
